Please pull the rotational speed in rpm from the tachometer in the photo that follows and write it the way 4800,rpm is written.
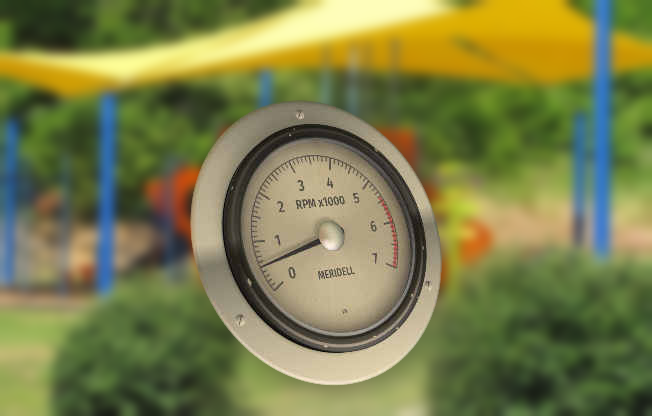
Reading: 500,rpm
